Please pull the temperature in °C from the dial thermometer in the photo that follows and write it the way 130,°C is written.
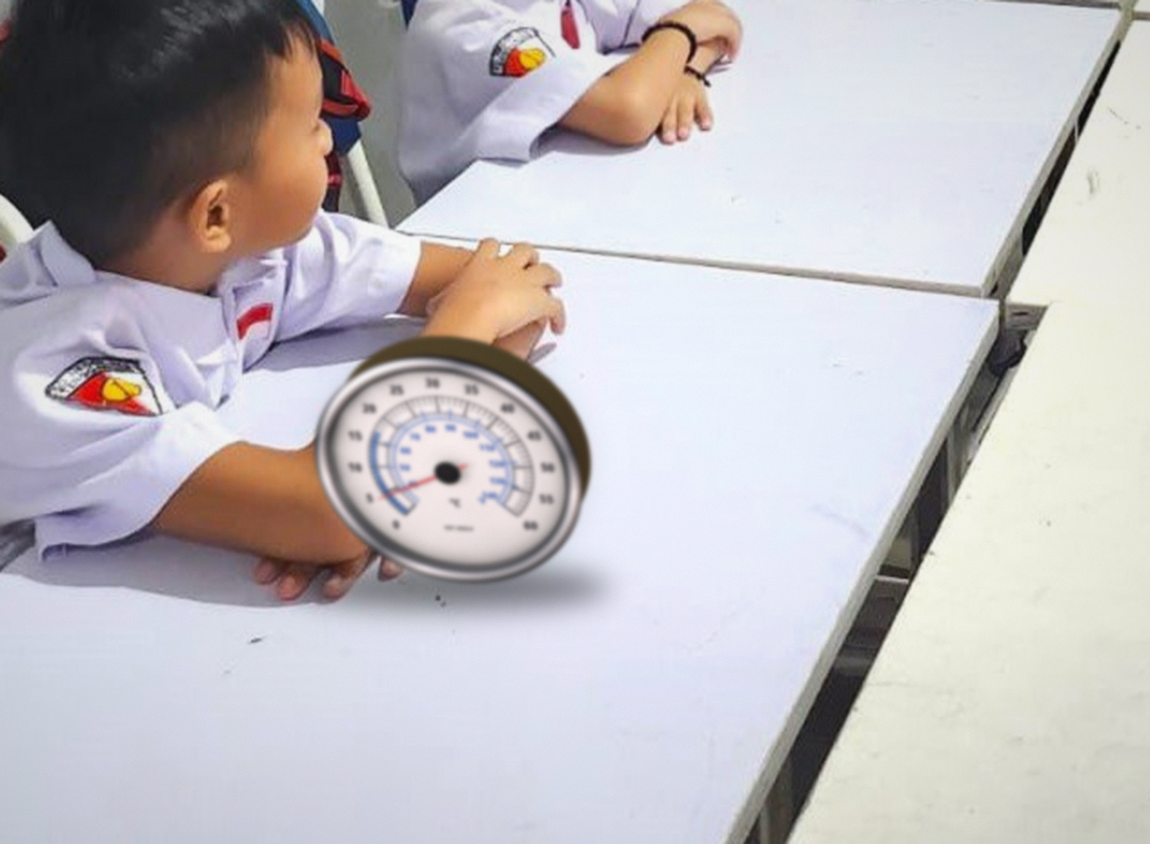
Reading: 5,°C
